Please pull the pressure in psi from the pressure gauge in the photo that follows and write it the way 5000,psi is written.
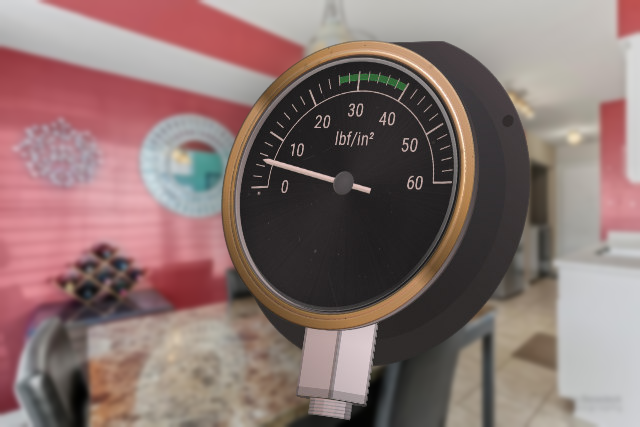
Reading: 5,psi
